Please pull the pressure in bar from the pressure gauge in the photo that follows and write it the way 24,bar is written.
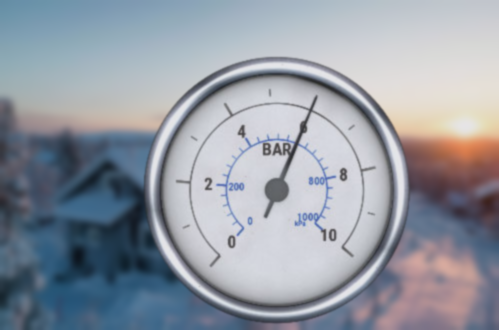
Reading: 6,bar
